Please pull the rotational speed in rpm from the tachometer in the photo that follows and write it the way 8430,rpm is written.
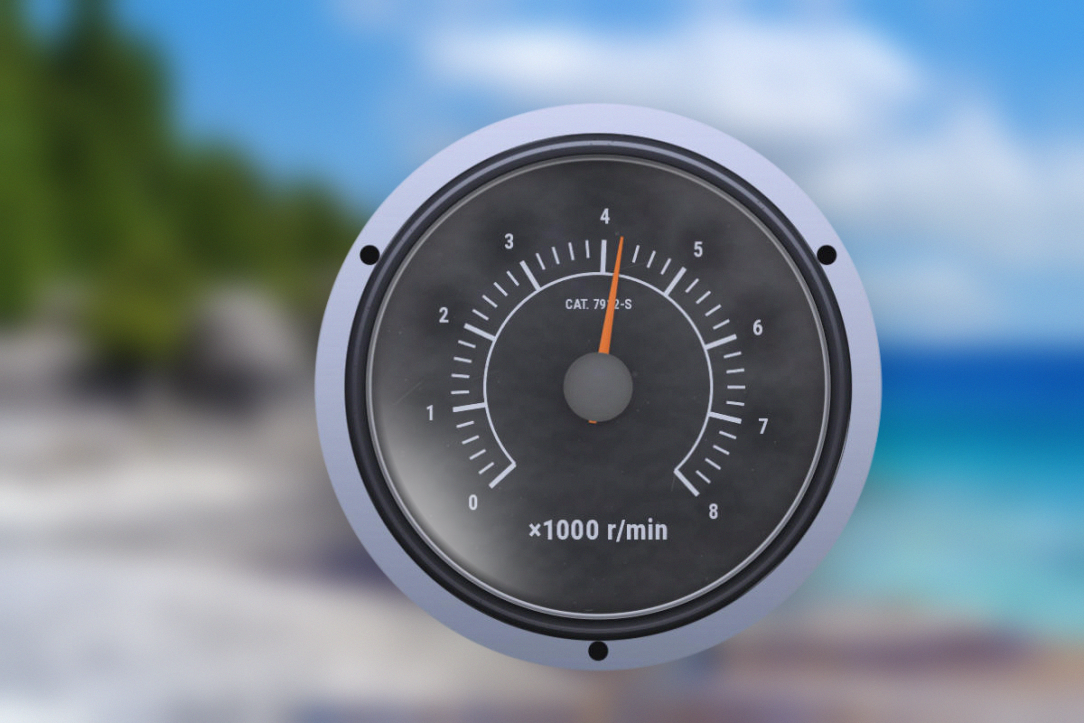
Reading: 4200,rpm
